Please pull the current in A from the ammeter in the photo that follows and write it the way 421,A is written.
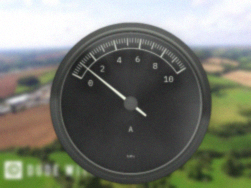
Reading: 1,A
